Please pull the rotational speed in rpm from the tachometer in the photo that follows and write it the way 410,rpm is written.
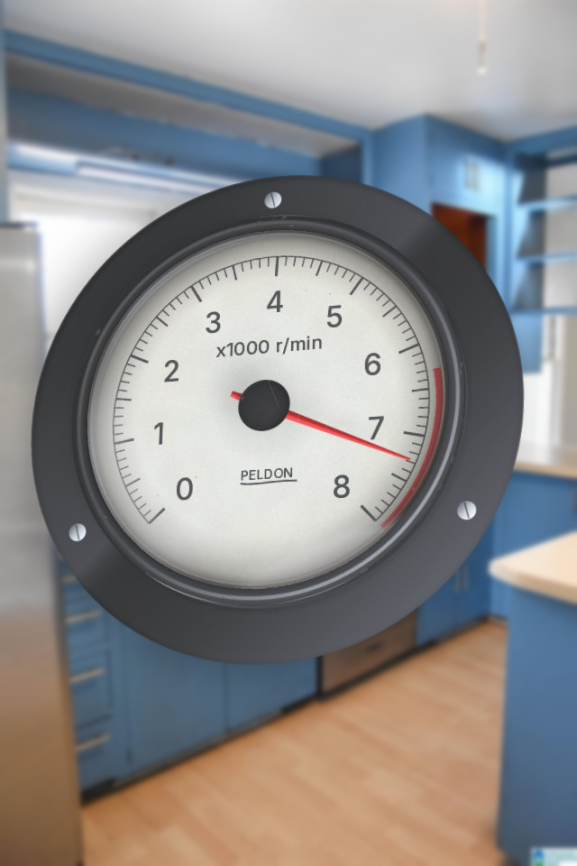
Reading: 7300,rpm
